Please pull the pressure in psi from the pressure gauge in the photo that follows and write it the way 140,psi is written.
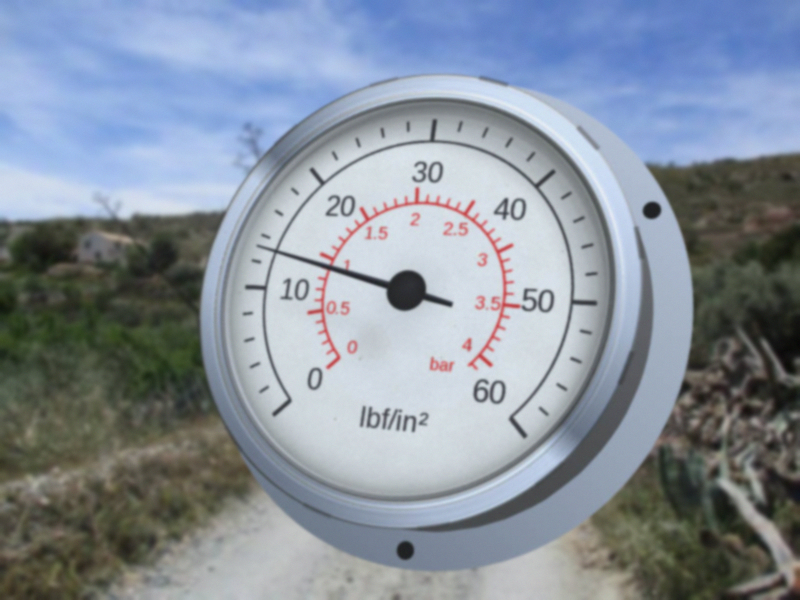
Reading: 13,psi
